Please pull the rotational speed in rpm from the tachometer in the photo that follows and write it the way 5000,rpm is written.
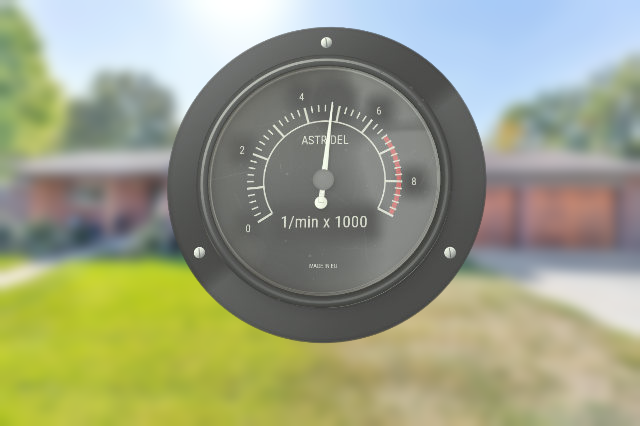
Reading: 4800,rpm
